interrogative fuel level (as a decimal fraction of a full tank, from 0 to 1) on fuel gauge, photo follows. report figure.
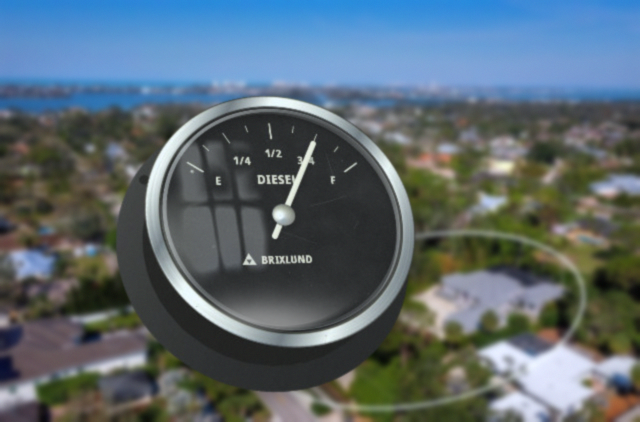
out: 0.75
